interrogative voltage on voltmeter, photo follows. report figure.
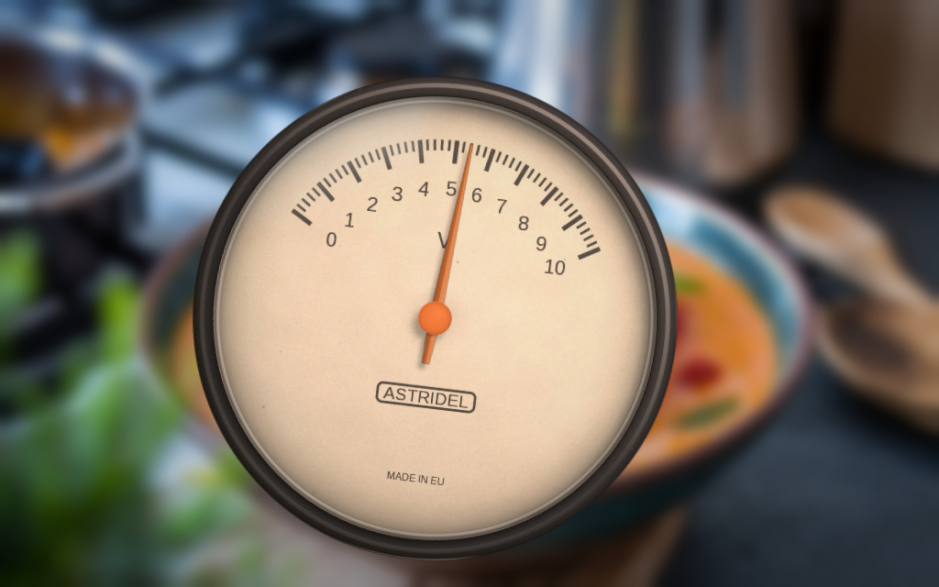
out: 5.4 V
